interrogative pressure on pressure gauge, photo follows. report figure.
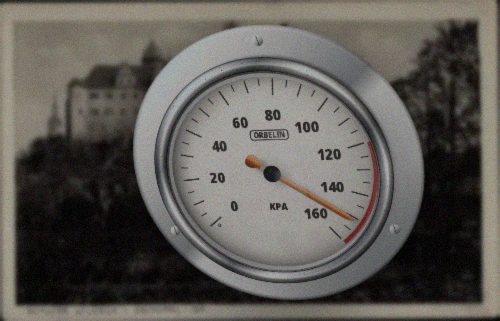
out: 150 kPa
